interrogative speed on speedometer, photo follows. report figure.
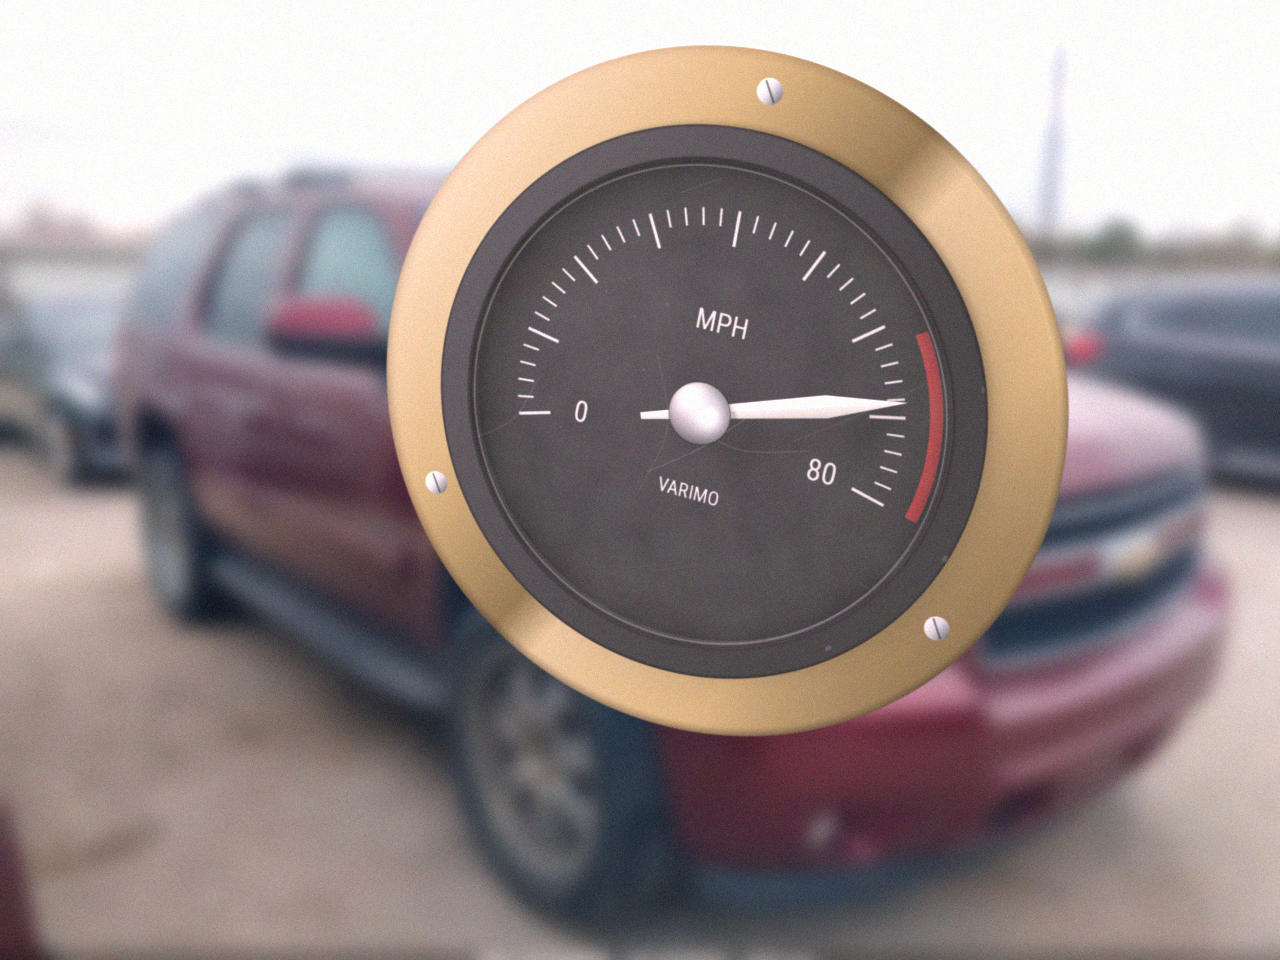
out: 68 mph
